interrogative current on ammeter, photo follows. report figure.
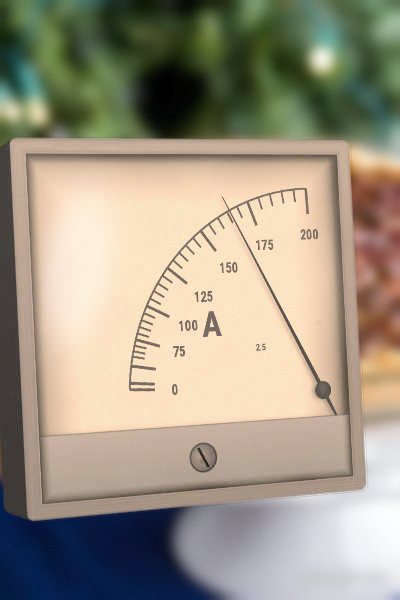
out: 165 A
